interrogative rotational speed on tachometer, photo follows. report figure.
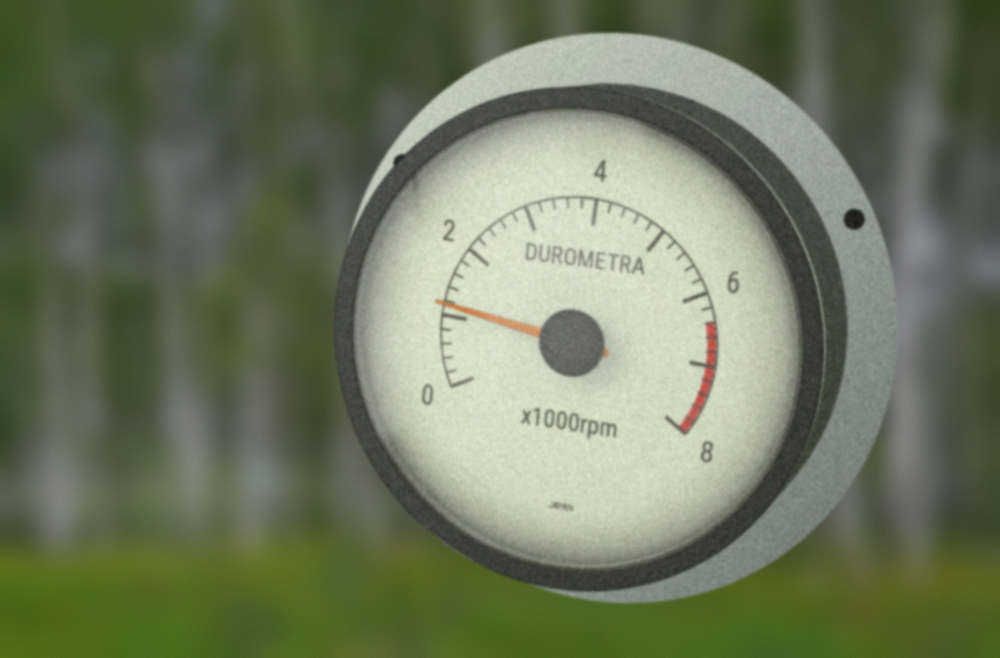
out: 1200 rpm
